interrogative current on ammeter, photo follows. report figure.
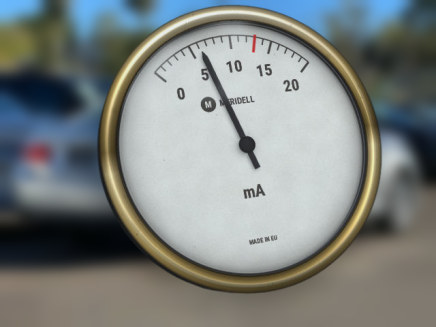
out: 6 mA
